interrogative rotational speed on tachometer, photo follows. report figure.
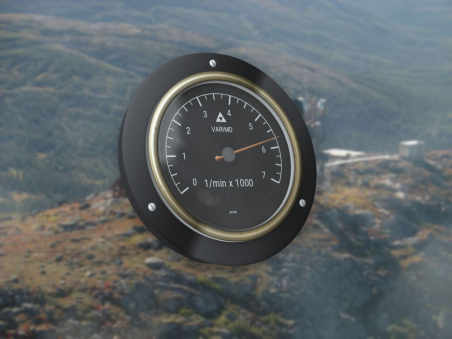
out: 5750 rpm
